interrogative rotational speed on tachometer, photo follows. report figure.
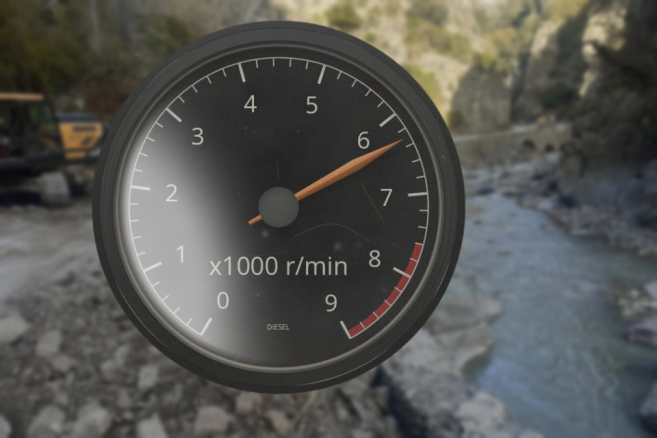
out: 6300 rpm
